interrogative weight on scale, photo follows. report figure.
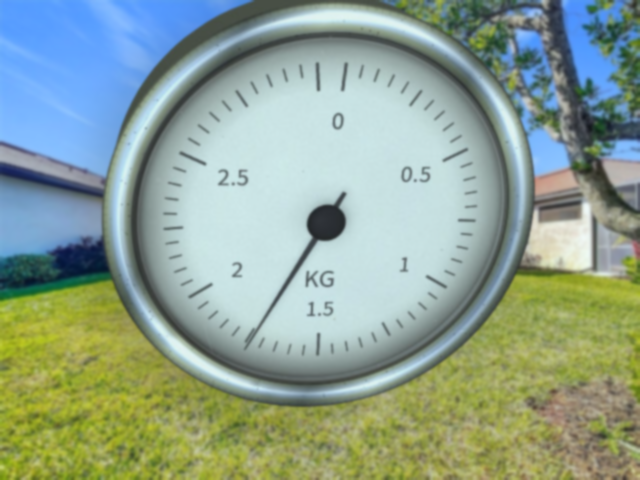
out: 1.75 kg
